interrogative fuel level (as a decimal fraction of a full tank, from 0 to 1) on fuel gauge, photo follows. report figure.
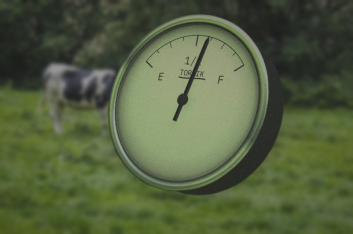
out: 0.625
